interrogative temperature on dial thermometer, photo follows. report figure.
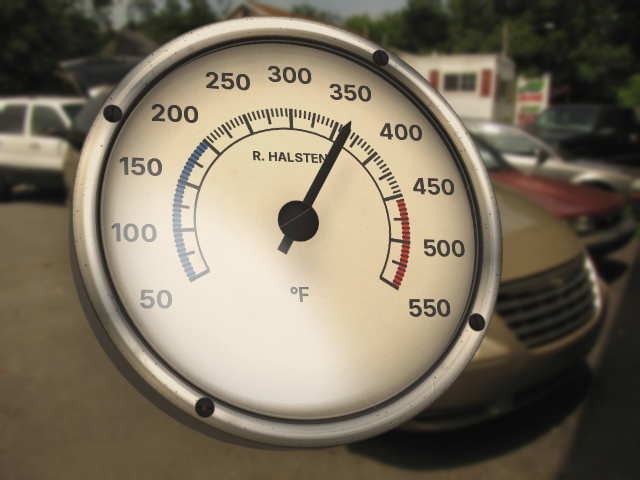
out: 360 °F
